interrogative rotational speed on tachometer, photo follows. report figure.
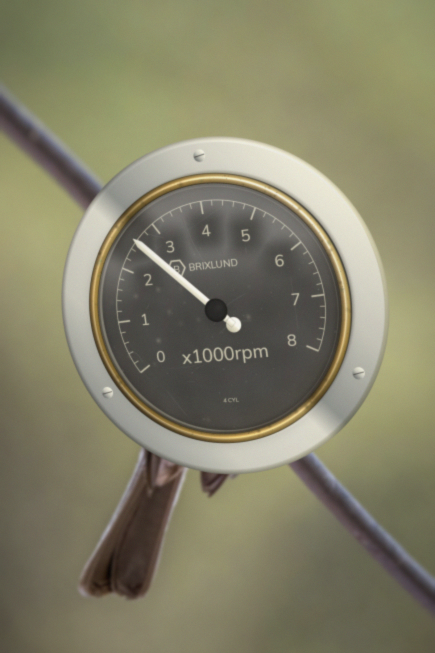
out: 2600 rpm
